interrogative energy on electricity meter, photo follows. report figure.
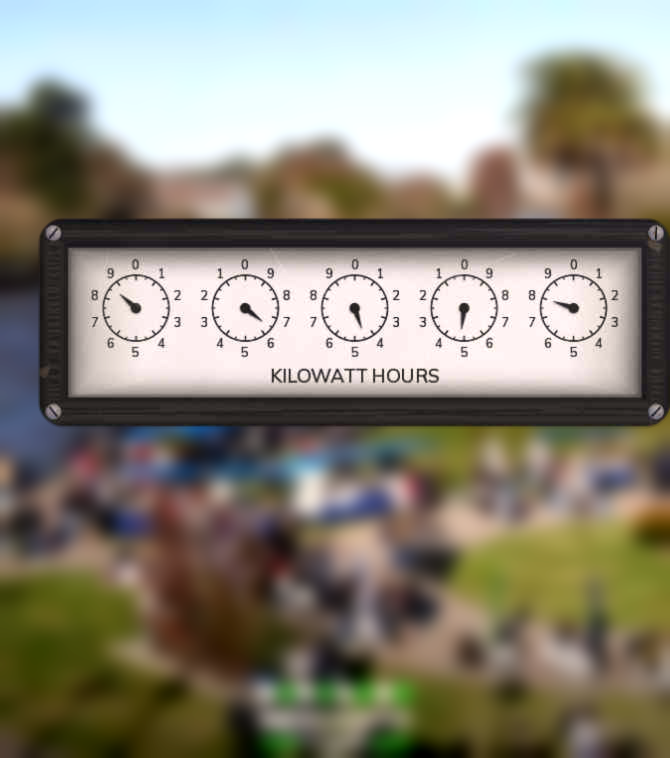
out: 86448 kWh
